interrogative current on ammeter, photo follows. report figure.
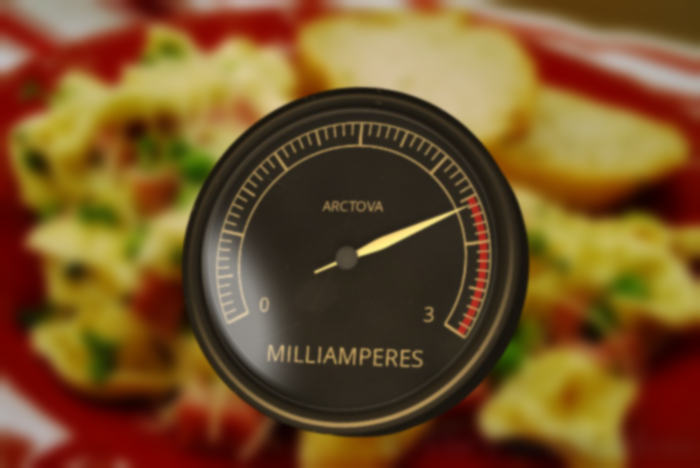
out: 2.3 mA
